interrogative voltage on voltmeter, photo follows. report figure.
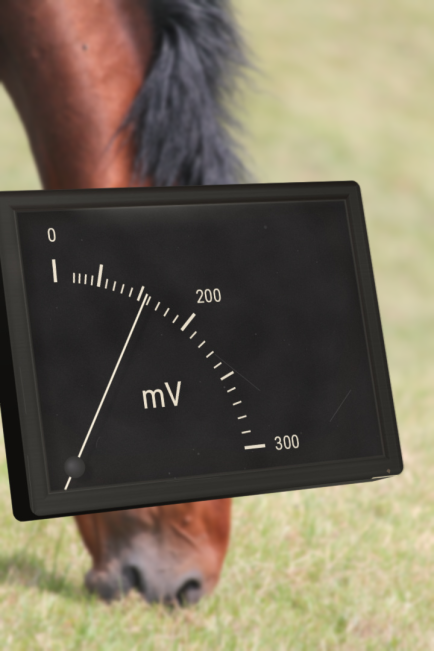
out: 155 mV
